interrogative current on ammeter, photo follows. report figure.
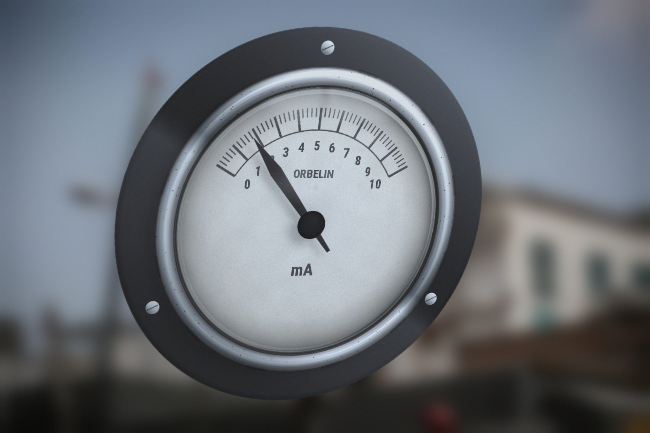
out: 1.8 mA
